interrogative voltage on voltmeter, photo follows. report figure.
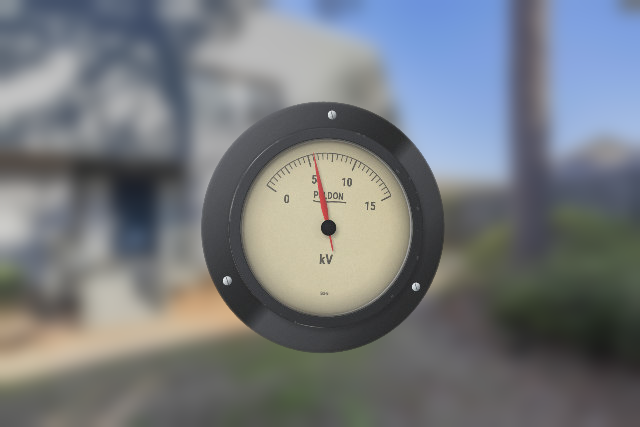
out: 5.5 kV
